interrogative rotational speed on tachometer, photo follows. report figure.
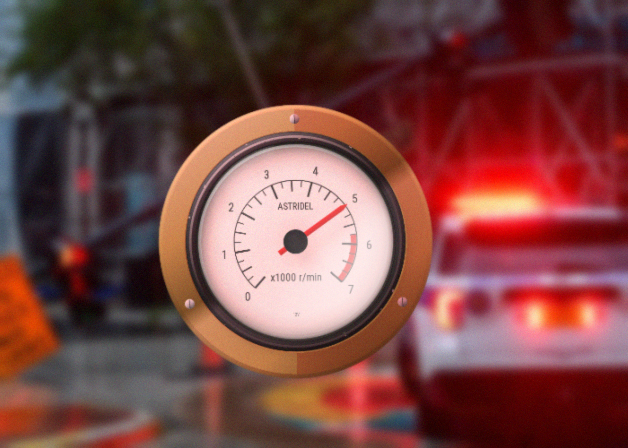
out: 5000 rpm
